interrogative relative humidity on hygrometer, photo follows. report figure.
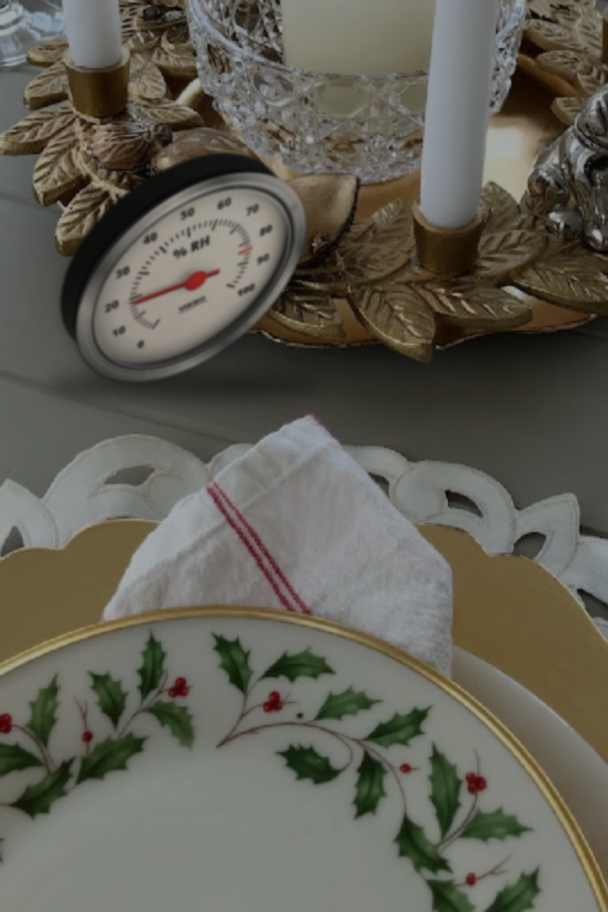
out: 20 %
